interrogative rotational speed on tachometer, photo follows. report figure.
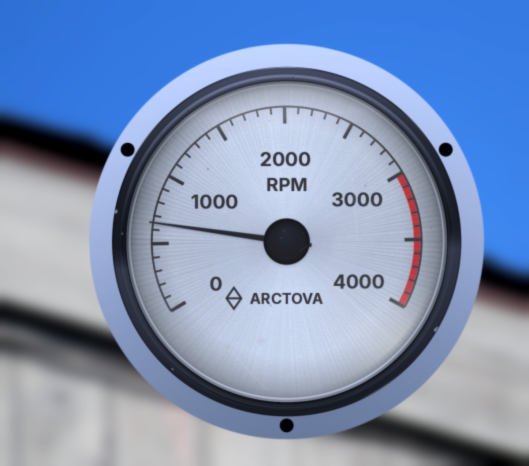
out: 650 rpm
